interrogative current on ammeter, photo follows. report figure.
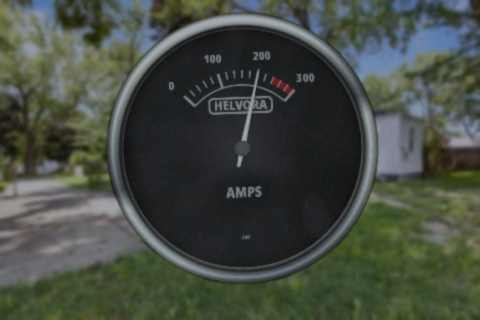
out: 200 A
